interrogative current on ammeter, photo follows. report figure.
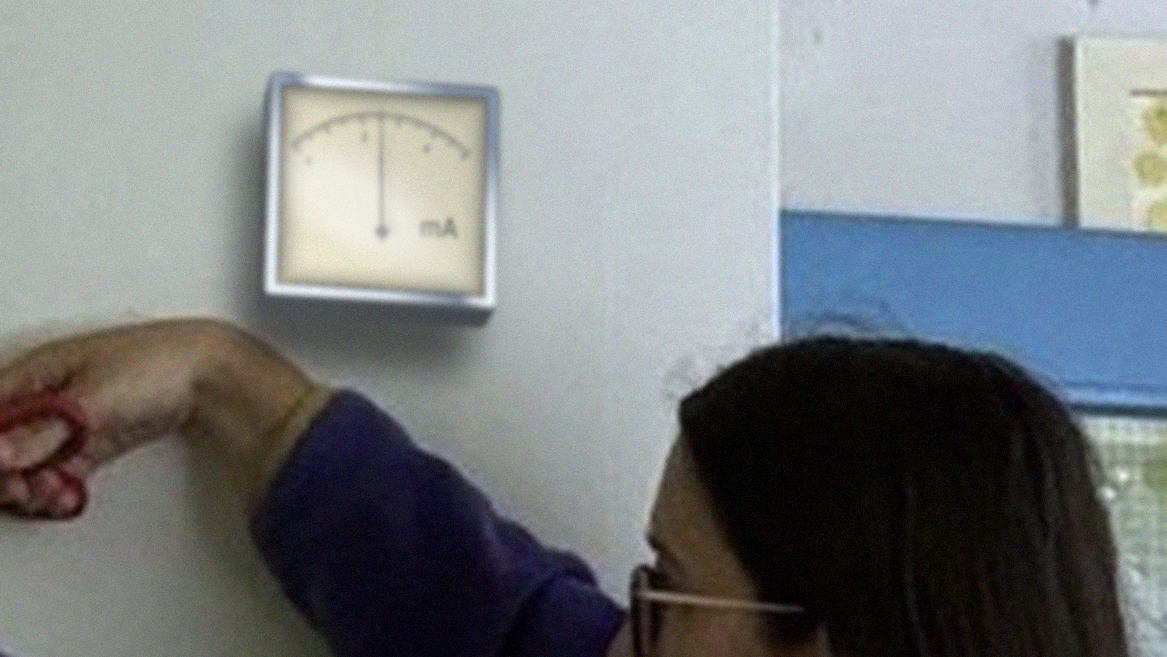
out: 2.5 mA
